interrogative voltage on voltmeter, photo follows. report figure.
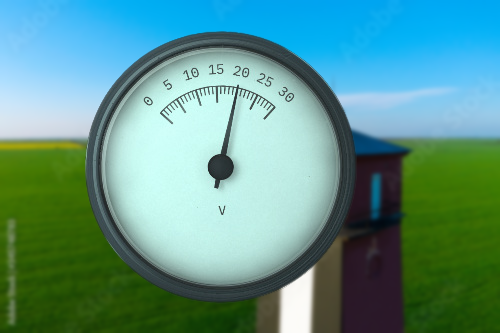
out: 20 V
